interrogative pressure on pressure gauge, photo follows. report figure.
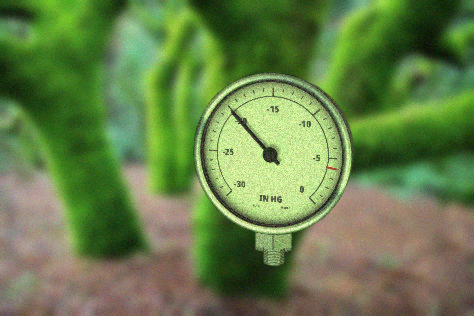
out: -20 inHg
